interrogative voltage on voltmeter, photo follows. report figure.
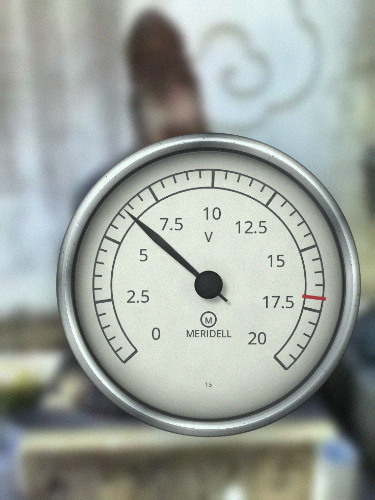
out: 6.25 V
